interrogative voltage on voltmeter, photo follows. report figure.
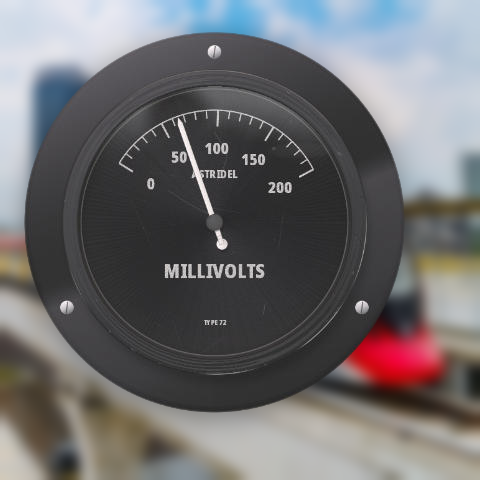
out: 65 mV
